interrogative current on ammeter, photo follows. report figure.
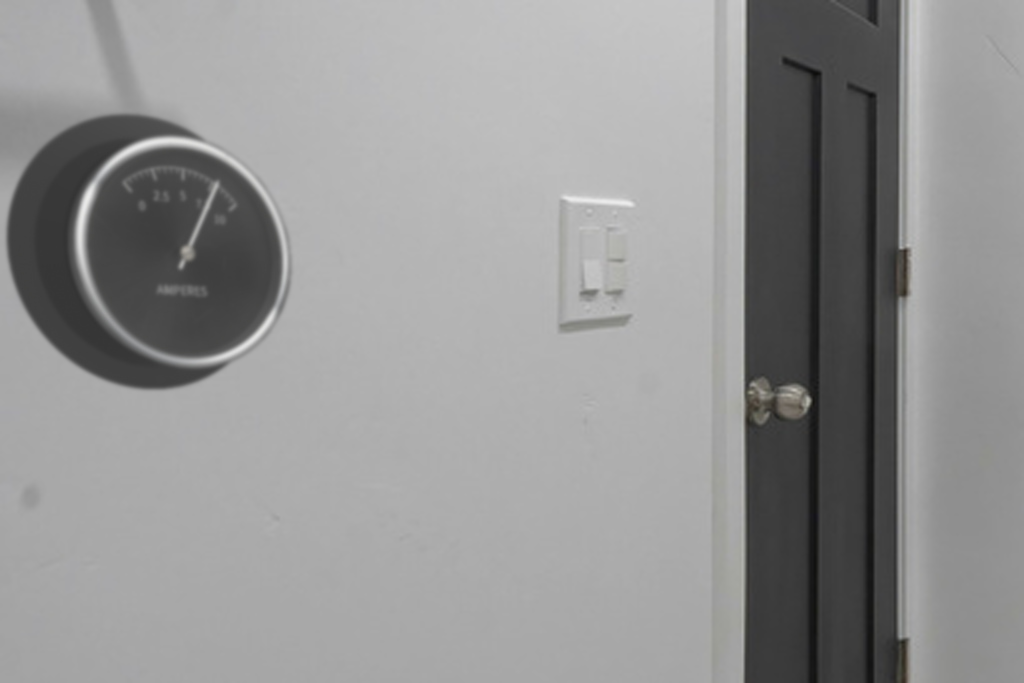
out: 7.5 A
